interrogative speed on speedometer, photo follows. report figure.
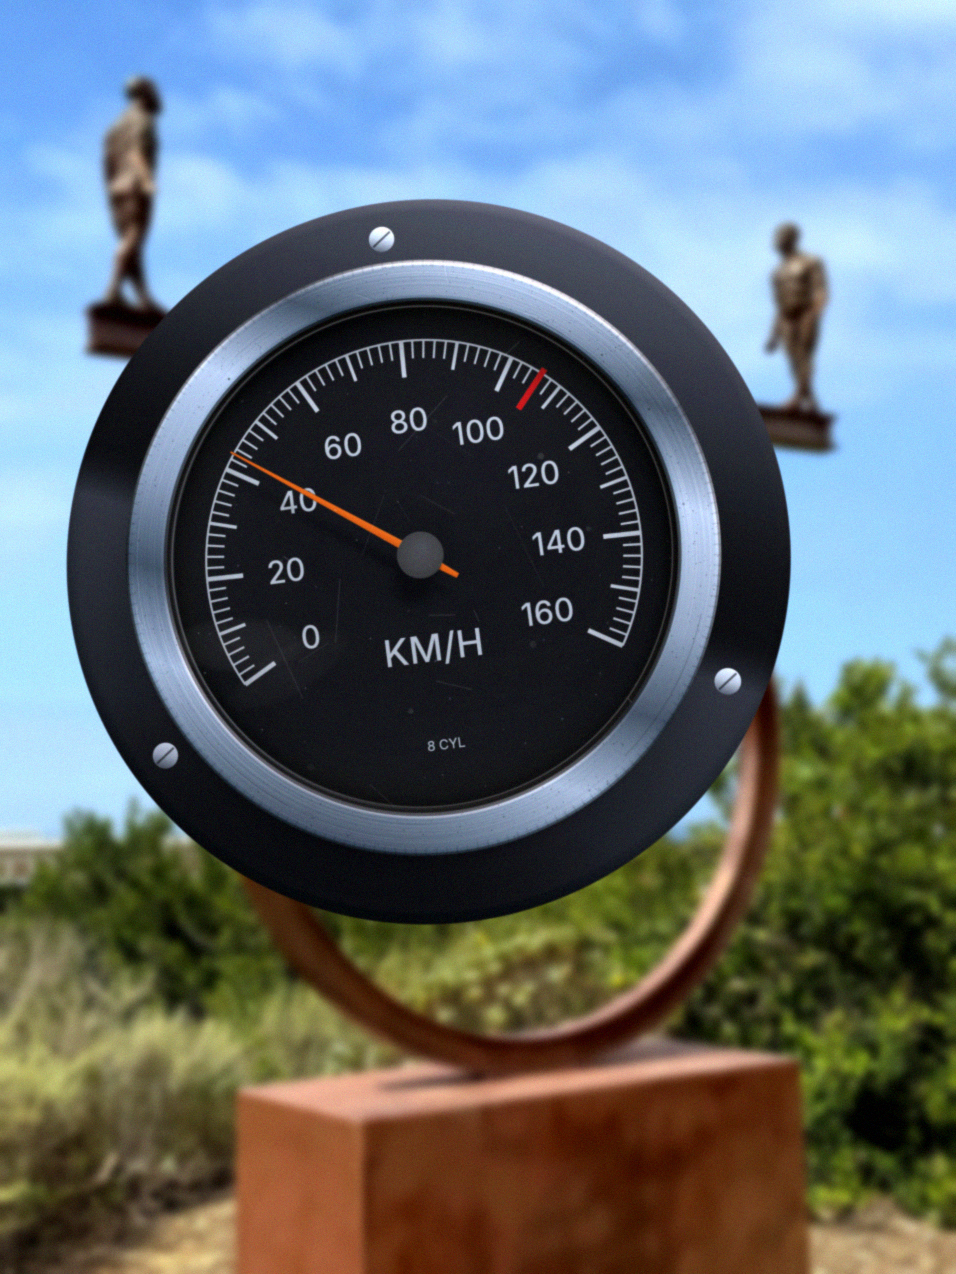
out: 43 km/h
